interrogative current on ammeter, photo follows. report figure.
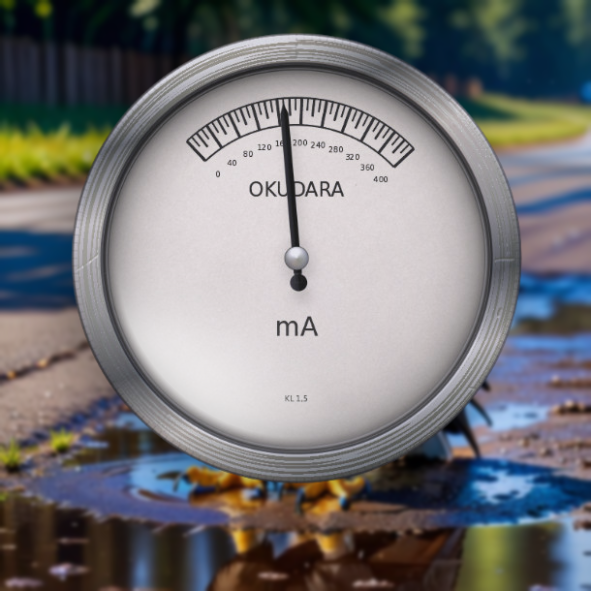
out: 170 mA
